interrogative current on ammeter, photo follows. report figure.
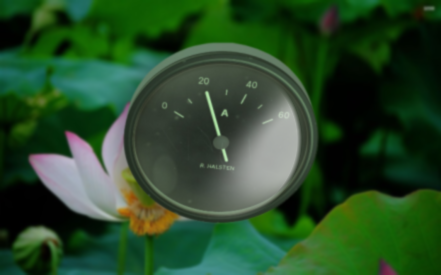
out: 20 A
